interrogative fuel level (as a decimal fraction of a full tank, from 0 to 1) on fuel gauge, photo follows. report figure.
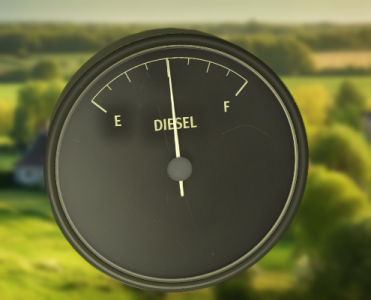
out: 0.5
